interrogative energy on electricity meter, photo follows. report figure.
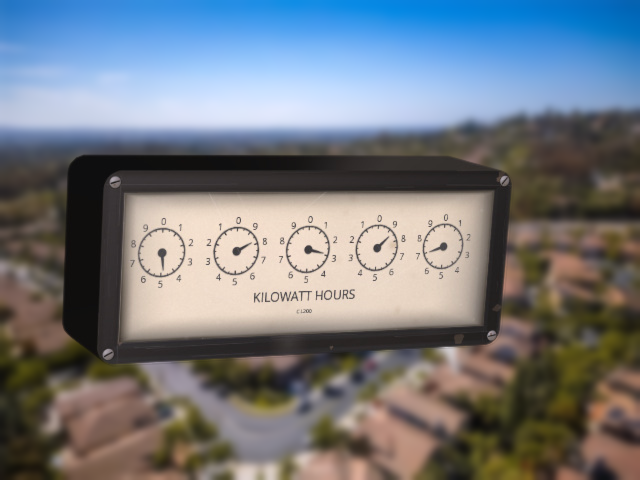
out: 48287 kWh
